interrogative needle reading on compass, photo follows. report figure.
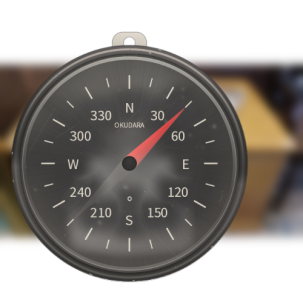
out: 45 °
